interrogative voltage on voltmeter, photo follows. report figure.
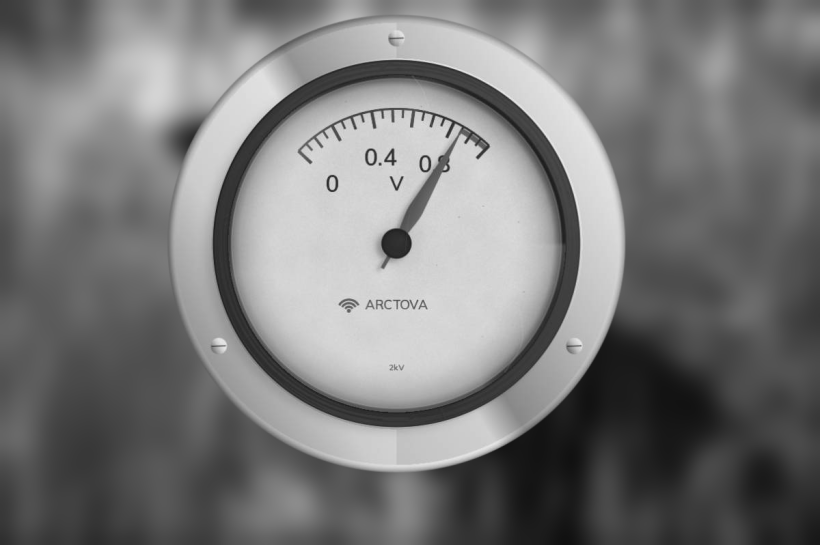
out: 0.85 V
